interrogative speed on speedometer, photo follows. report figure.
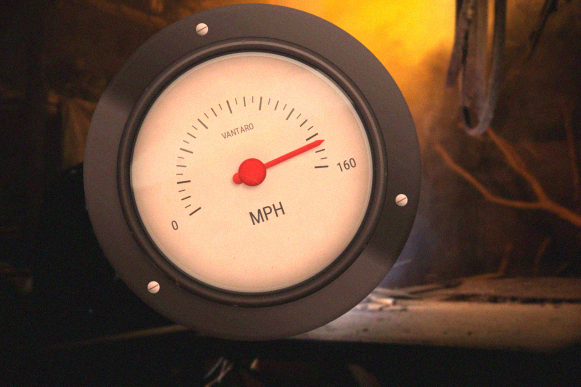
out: 145 mph
